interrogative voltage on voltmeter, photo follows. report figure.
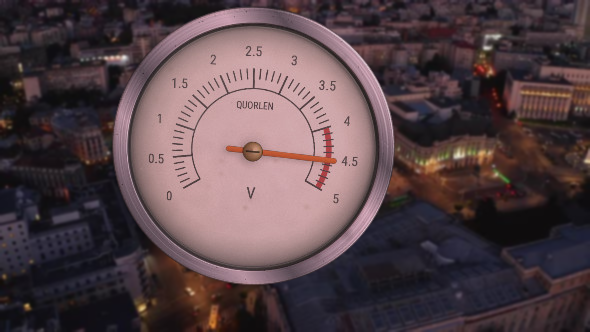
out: 4.5 V
